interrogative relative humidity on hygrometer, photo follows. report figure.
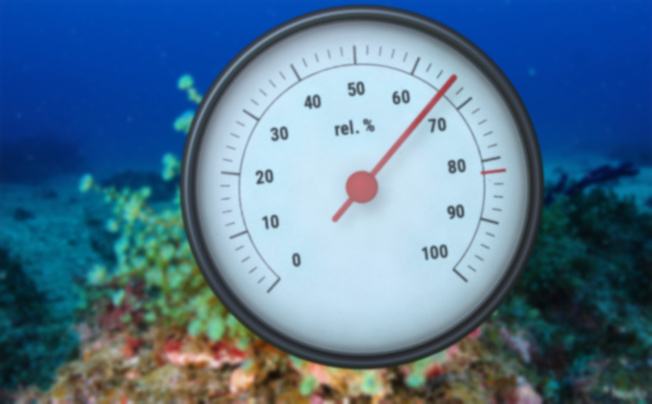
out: 66 %
